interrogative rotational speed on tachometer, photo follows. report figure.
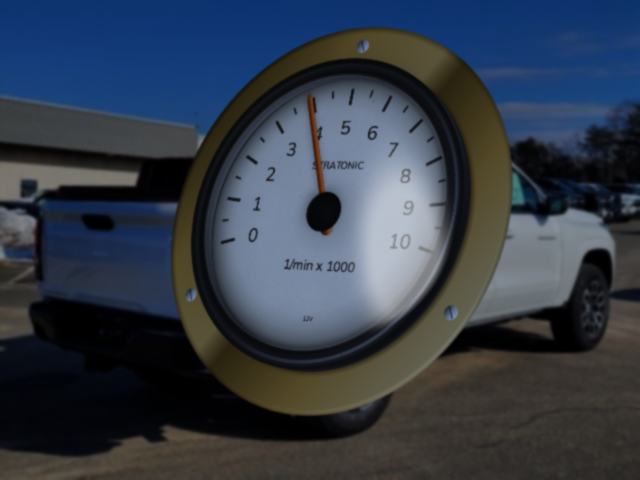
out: 4000 rpm
